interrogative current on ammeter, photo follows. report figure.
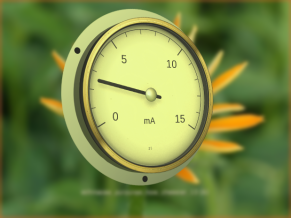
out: 2.5 mA
